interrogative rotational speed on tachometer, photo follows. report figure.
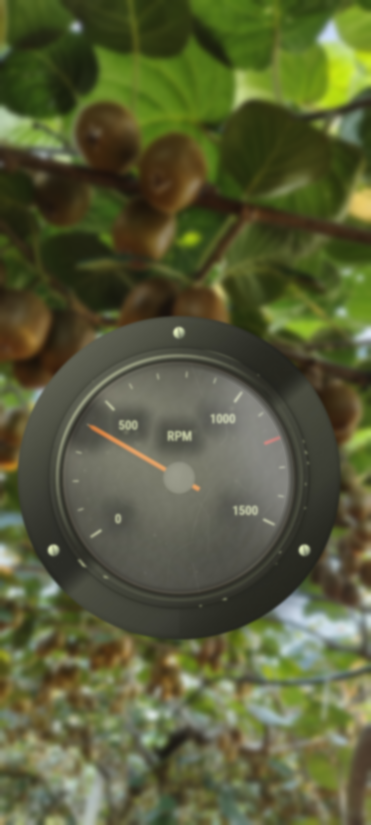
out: 400 rpm
